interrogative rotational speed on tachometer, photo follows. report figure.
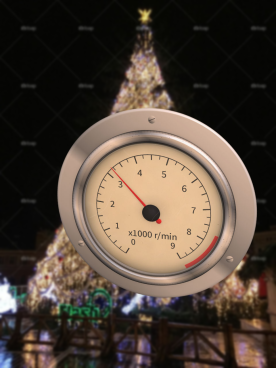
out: 3250 rpm
